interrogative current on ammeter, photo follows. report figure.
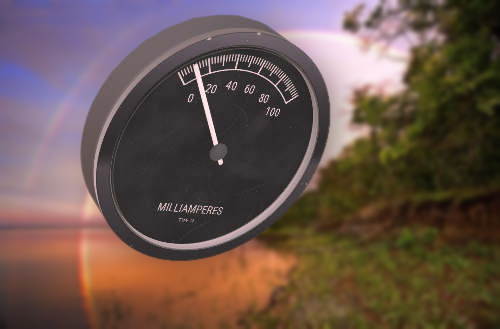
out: 10 mA
